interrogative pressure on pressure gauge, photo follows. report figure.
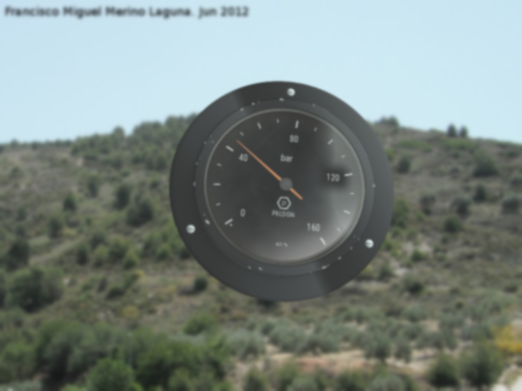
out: 45 bar
